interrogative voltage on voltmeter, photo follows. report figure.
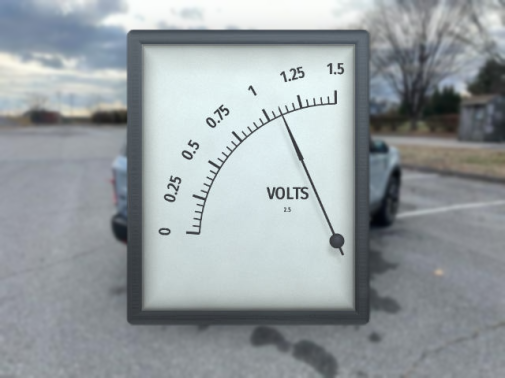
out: 1.1 V
